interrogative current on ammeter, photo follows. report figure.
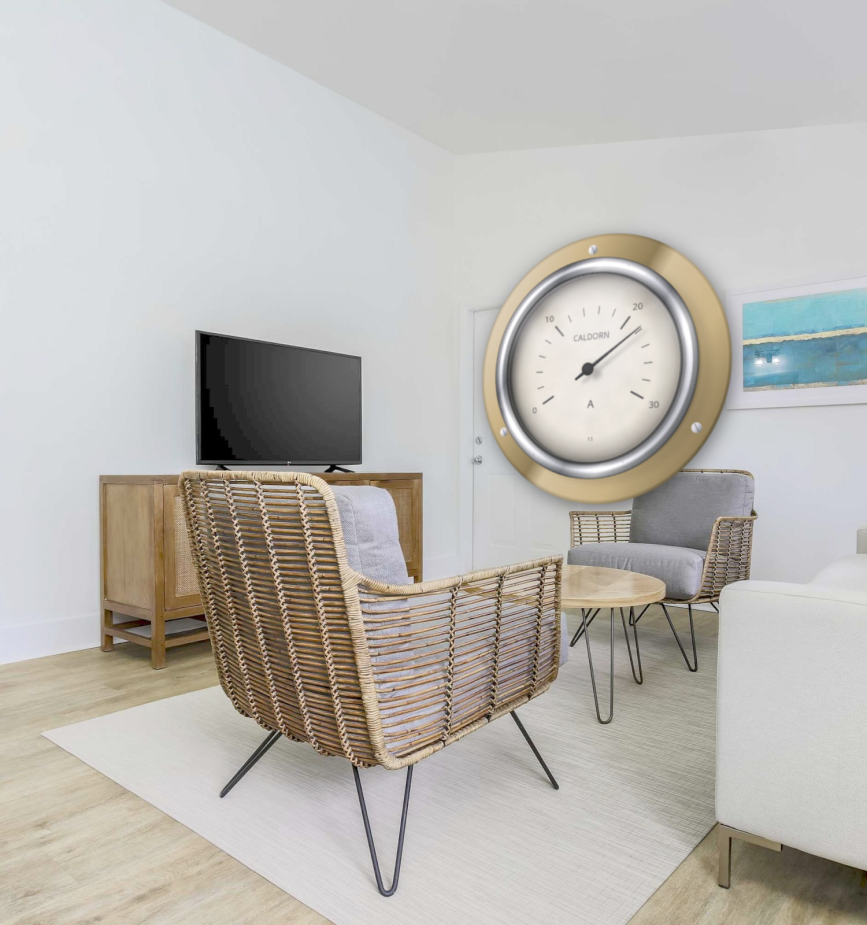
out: 22 A
